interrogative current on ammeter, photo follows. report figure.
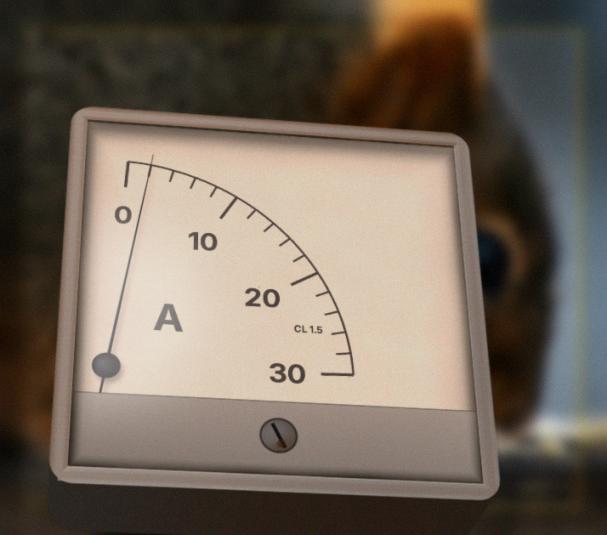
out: 2 A
